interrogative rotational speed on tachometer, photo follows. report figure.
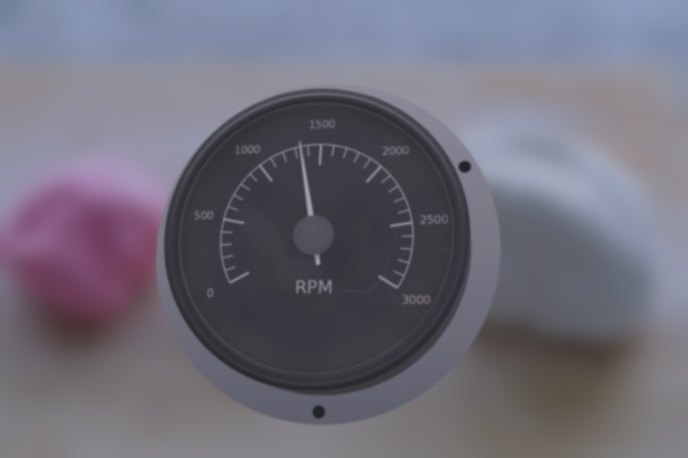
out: 1350 rpm
